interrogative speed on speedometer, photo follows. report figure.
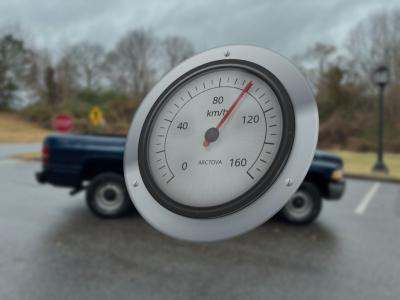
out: 100 km/h
